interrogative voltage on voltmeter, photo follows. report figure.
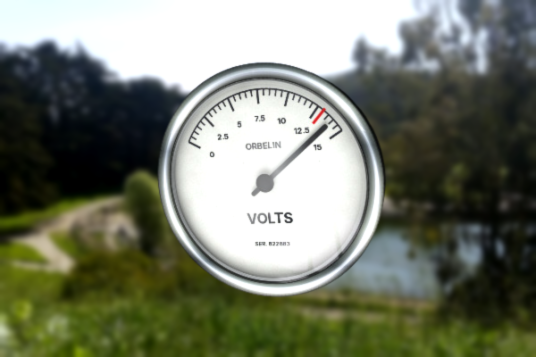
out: 14 V
